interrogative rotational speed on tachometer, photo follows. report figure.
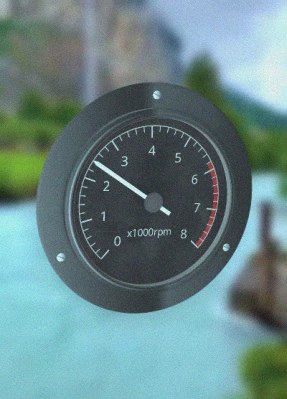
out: 2400 rpm
